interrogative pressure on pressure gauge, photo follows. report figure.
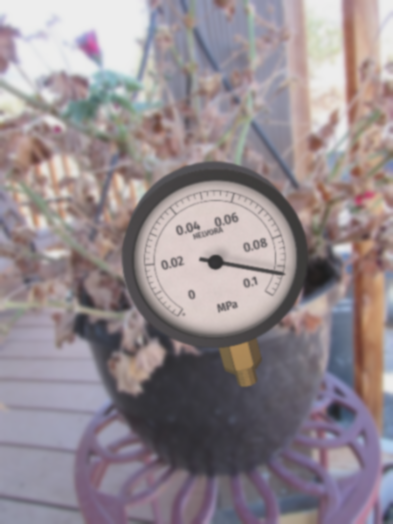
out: 0.092 MPa
